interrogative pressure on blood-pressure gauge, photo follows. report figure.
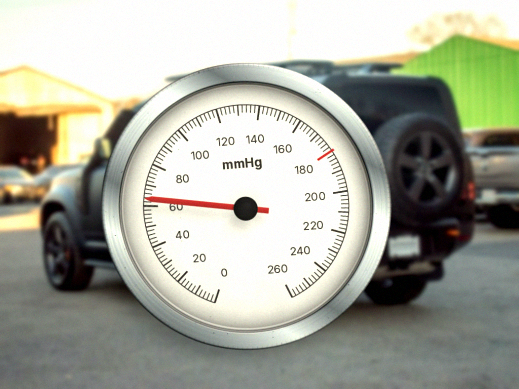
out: 64 mmHg
